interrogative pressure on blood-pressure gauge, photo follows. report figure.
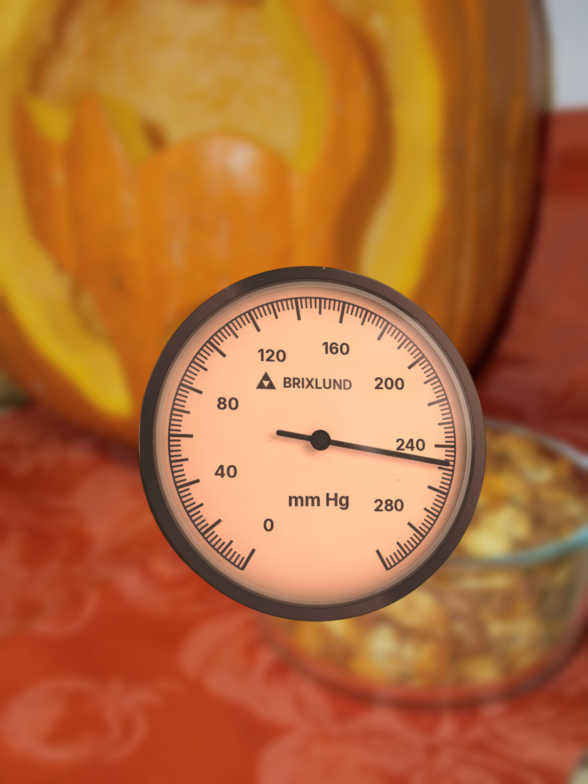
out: 248 mmHg
